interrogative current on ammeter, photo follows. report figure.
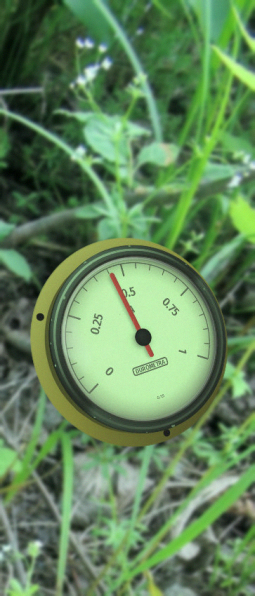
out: 0.45 A
